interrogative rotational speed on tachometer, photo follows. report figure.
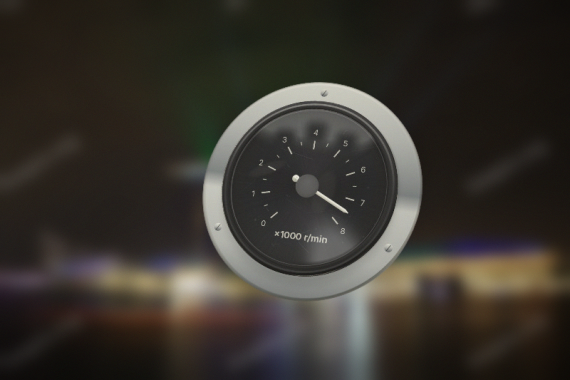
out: 7500 rpm
